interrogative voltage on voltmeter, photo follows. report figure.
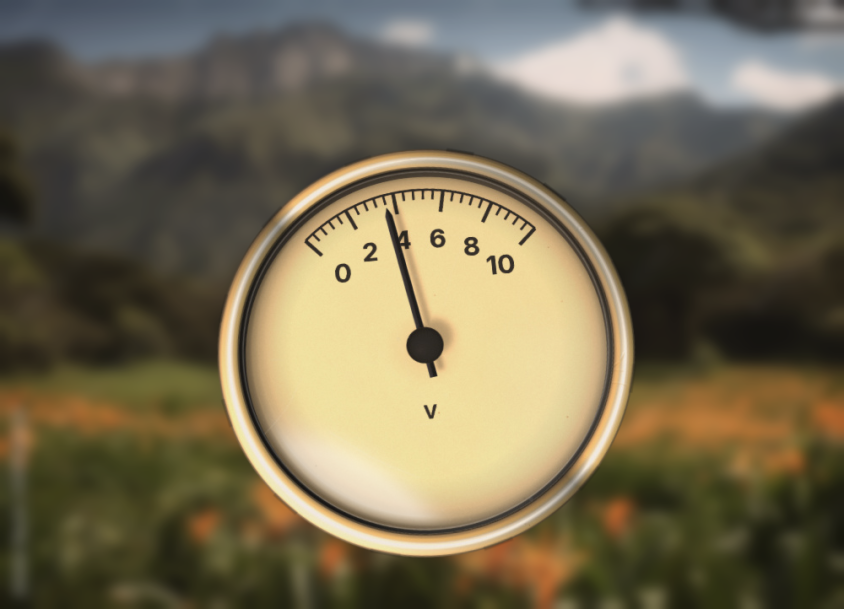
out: 3.6 V
